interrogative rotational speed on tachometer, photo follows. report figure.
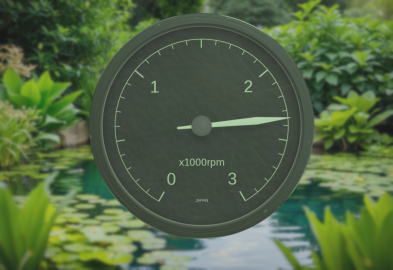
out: 2350 rpm
